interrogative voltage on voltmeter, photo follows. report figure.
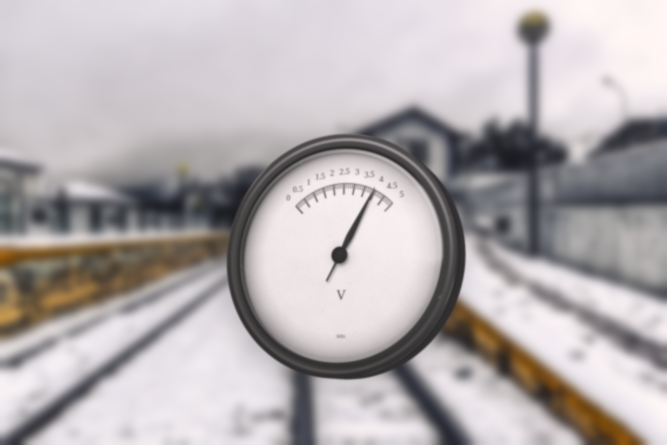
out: 4 V
